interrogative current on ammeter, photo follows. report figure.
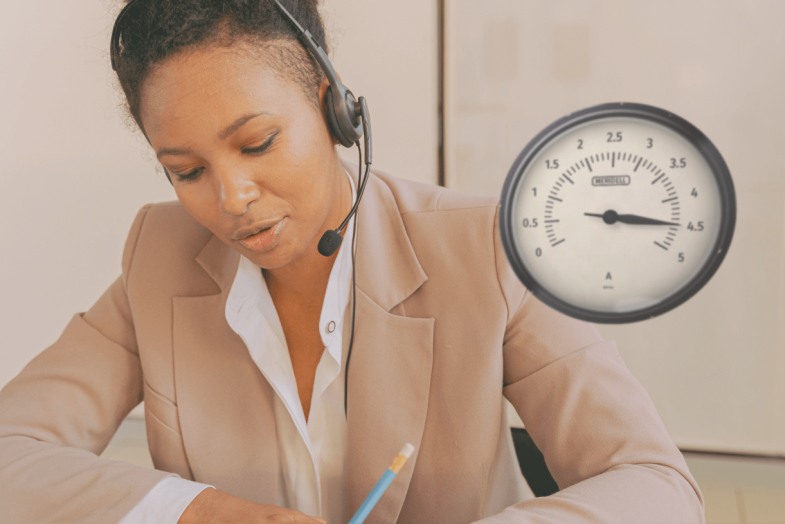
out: 4.5 A
